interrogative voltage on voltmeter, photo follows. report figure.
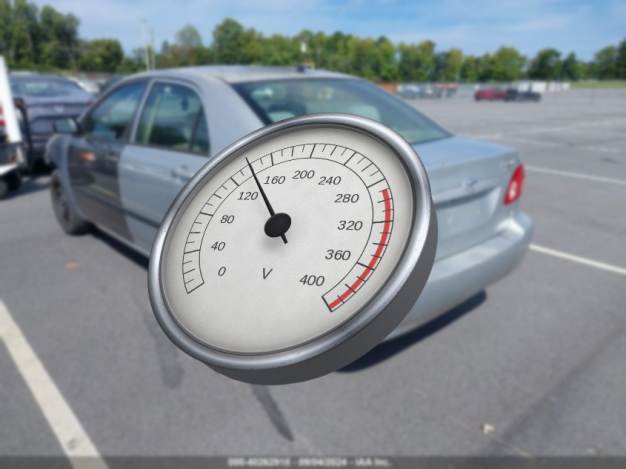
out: 140 V
